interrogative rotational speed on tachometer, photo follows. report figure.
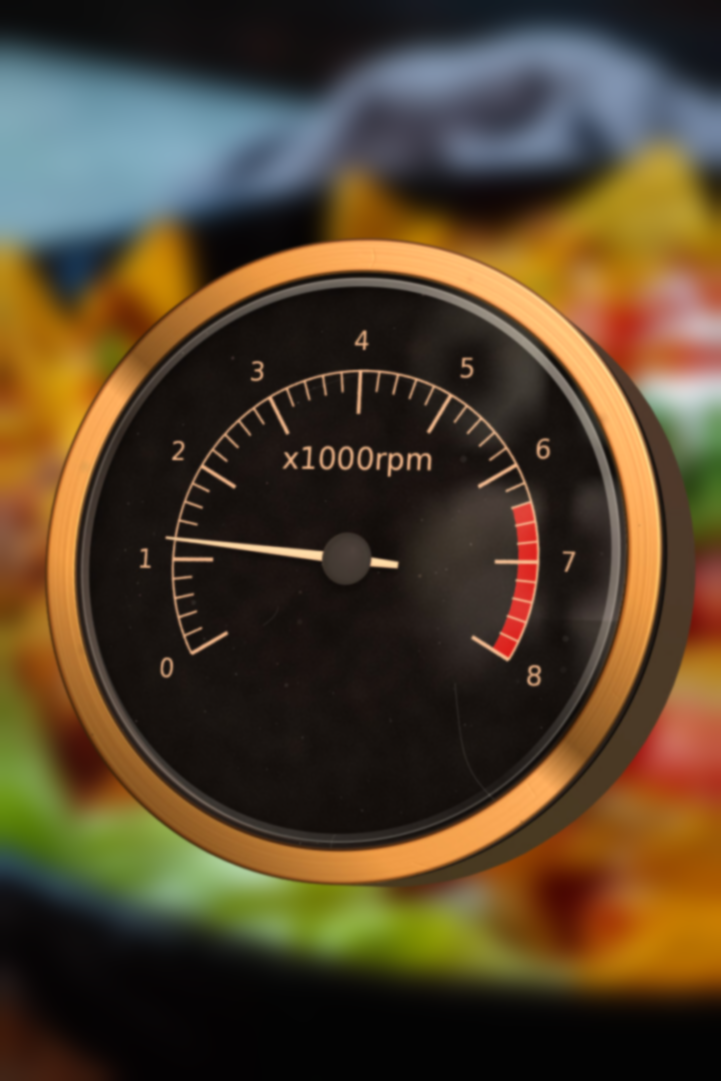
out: 1200 rpm
